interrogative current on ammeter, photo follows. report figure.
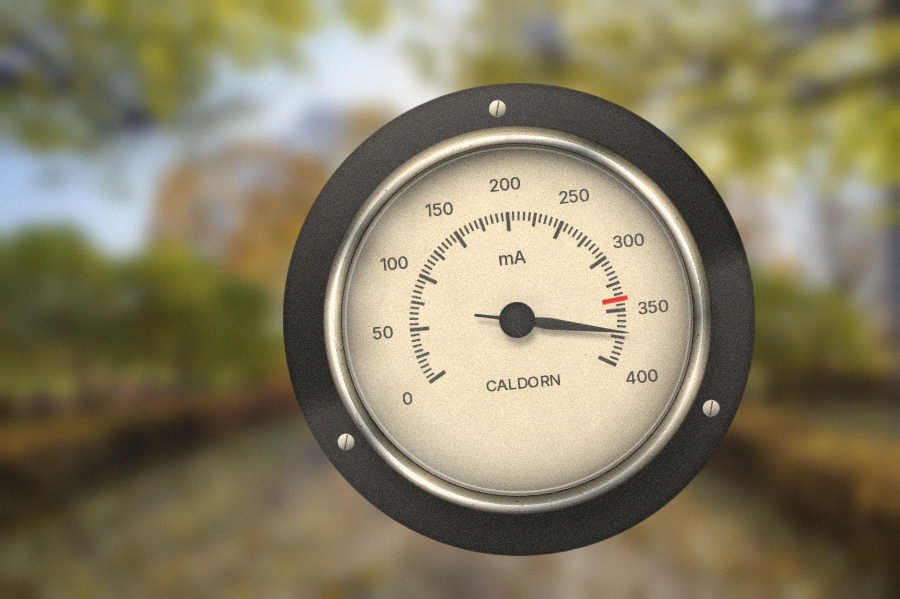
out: 370 mA
